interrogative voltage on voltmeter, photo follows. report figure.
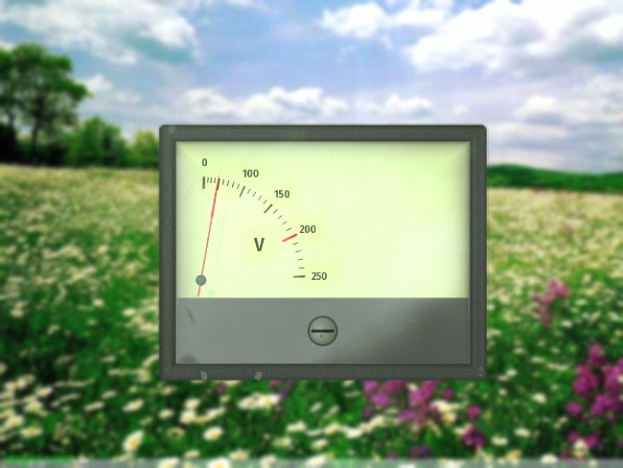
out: 50 V
